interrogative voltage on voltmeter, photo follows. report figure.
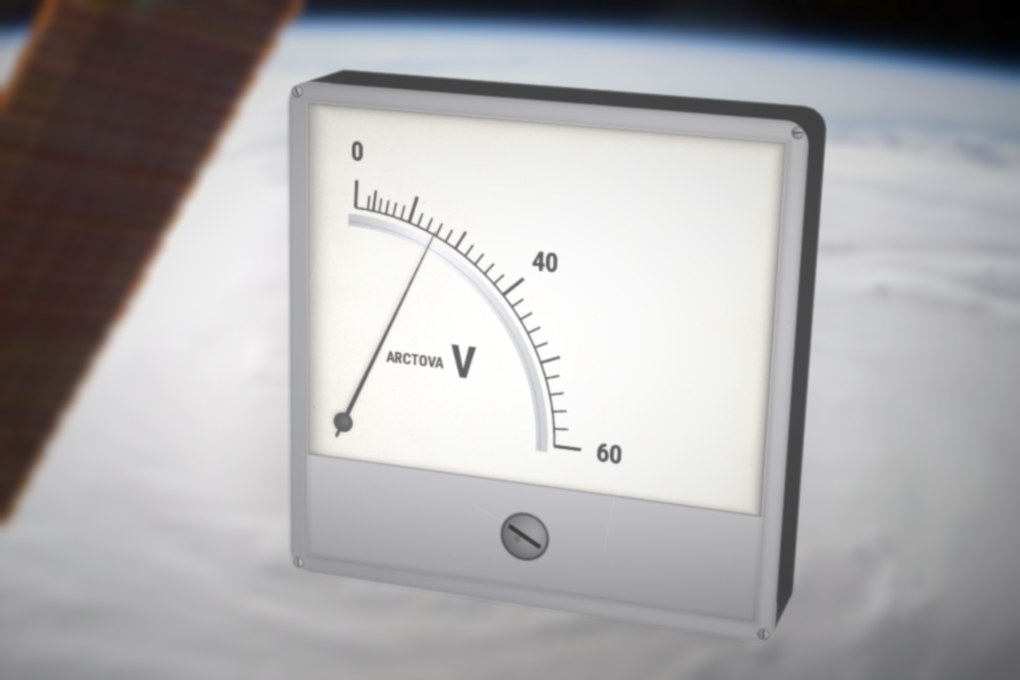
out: 26 V
